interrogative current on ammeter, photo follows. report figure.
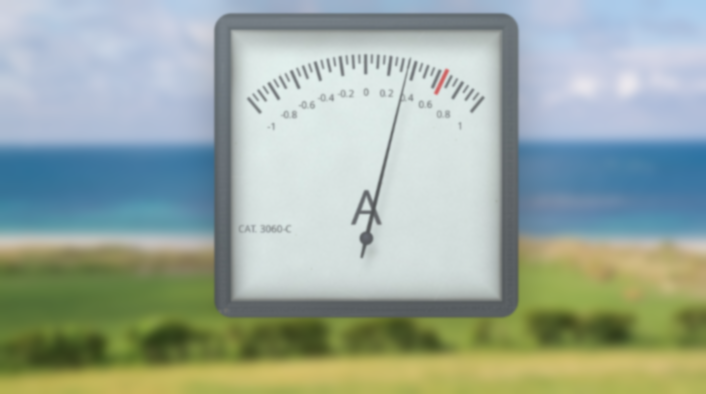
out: 0.35 A
